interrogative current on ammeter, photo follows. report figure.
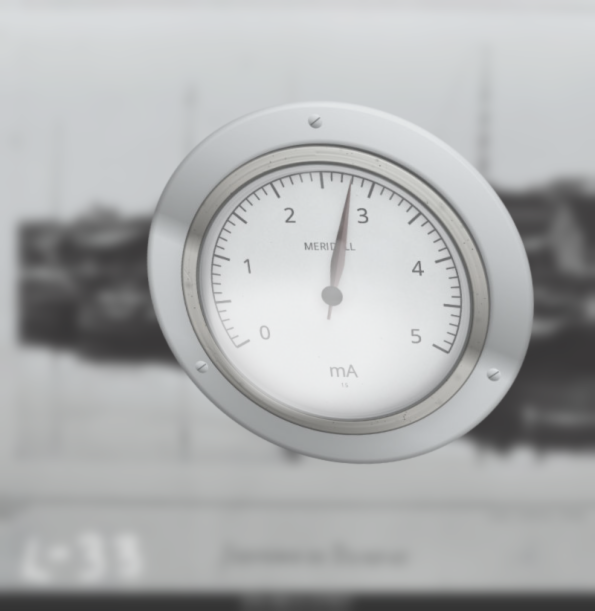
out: 2.8 mA
